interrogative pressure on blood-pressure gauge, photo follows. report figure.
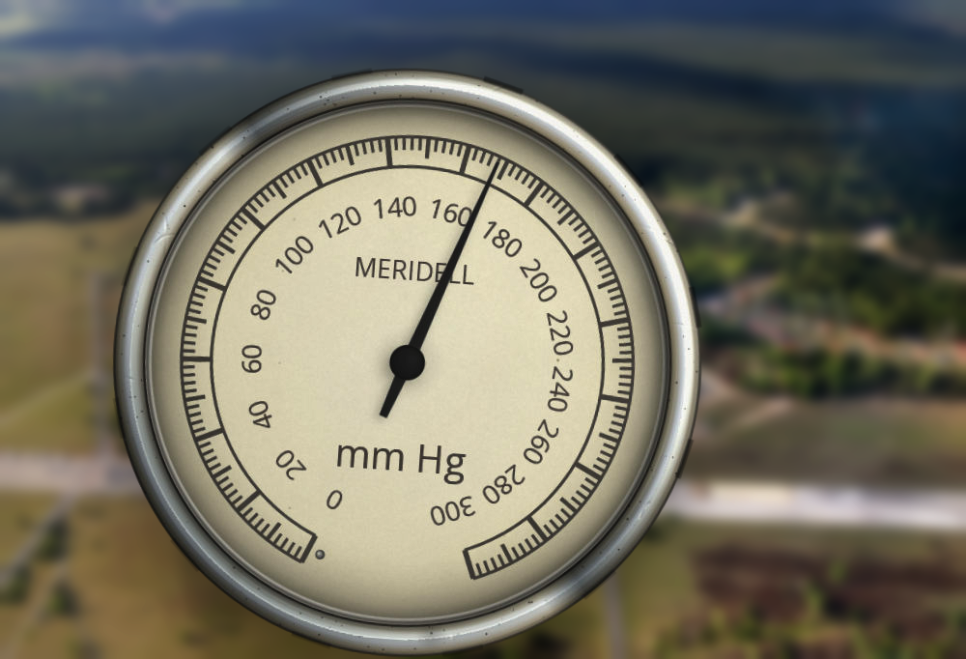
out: 168 mmHg
